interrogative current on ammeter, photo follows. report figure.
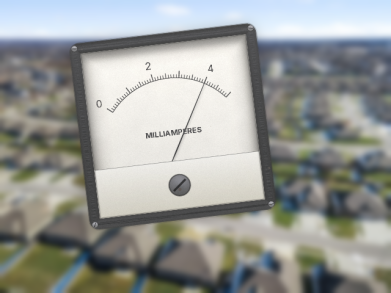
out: 4 mA
